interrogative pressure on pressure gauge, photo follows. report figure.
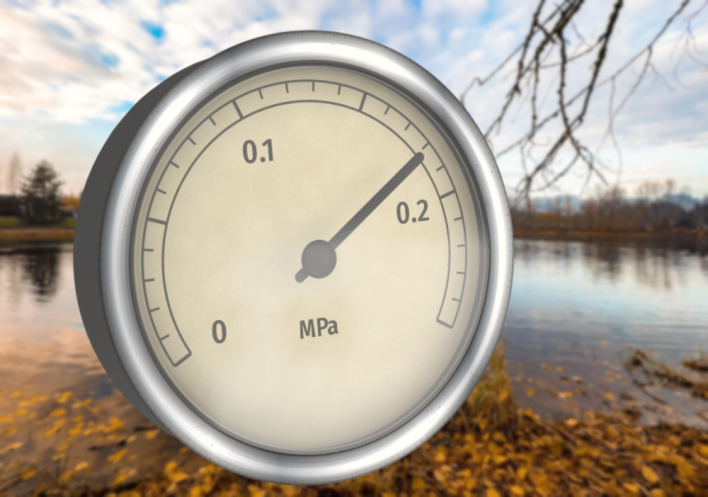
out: 0.18 MPa
